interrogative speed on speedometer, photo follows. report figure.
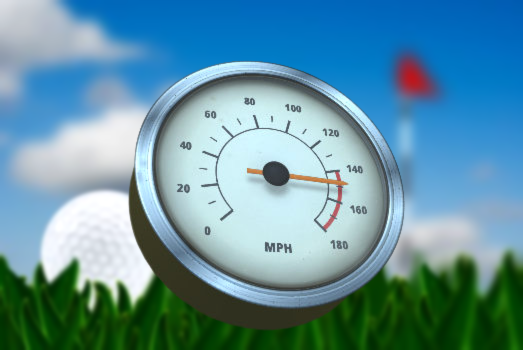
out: 150 mph
